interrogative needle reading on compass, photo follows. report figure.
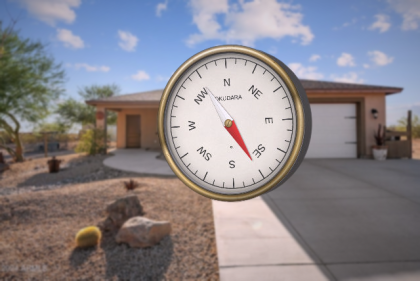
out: 150 °
